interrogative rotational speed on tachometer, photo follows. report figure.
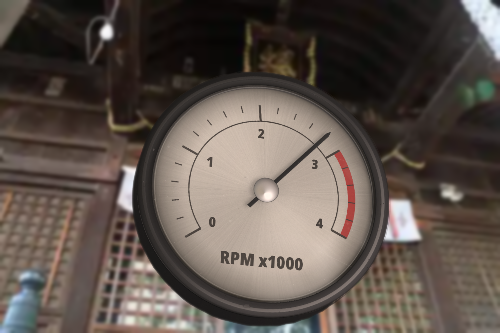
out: 2800 rpm
